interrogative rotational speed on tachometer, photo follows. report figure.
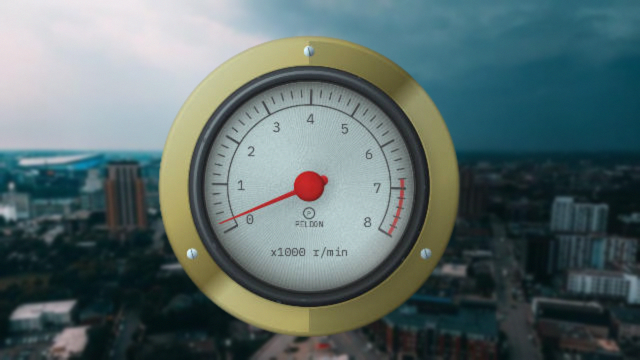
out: 200 rpm
